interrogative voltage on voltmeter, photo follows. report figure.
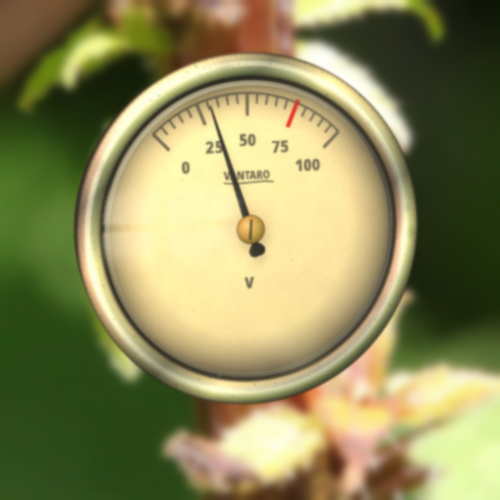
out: 30 V
